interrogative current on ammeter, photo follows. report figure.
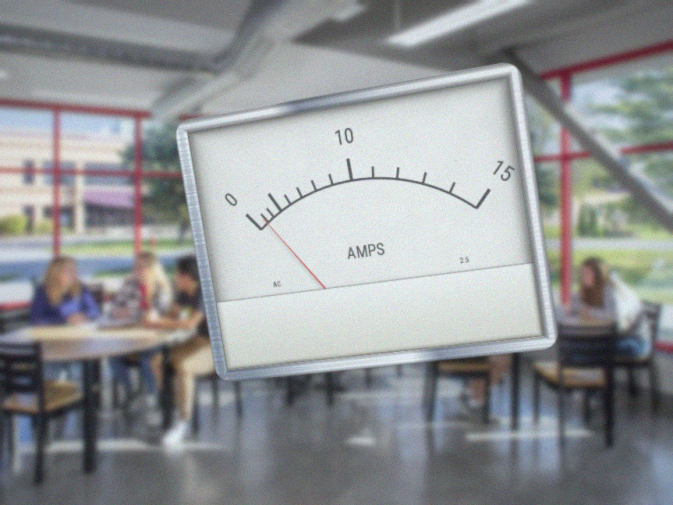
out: 3 A
